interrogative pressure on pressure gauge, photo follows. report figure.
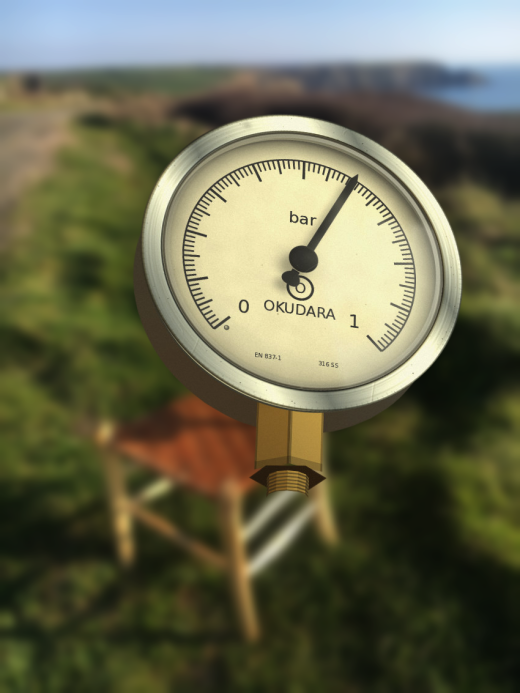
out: 0.6 bar
